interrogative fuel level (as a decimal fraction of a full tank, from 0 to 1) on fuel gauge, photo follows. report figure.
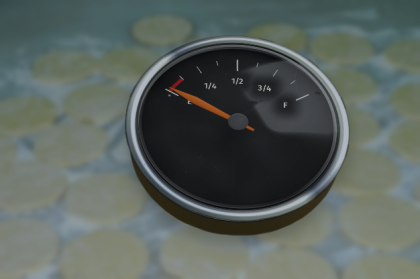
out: 0
